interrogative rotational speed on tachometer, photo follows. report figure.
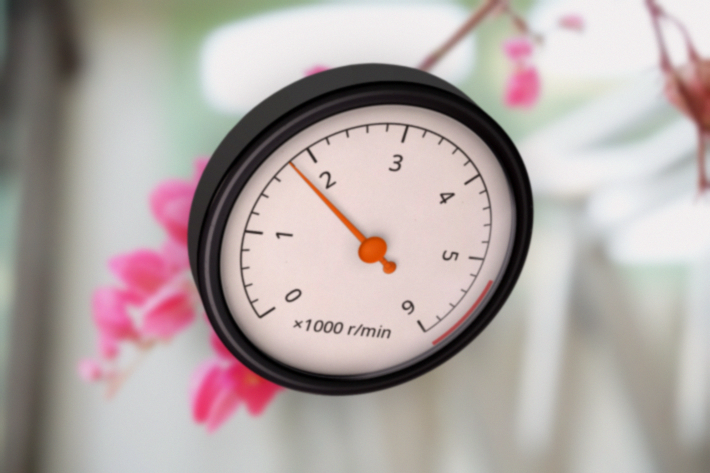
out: 1800 rpm
